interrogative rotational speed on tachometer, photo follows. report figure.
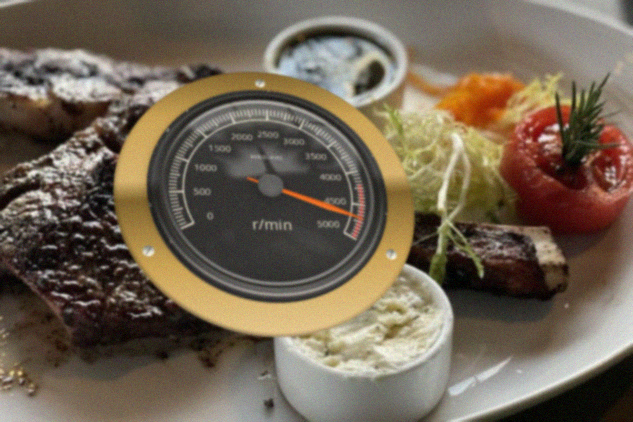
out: 4750 rpm
